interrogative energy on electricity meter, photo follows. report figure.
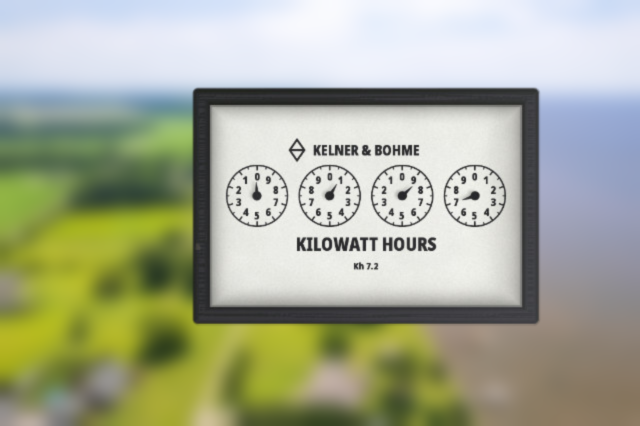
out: 87 kWh
